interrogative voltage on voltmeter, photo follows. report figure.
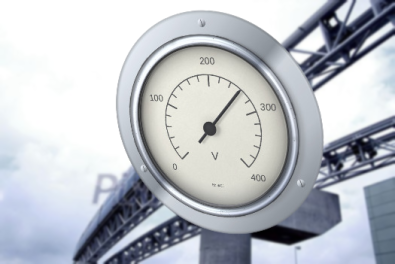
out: 260 V
